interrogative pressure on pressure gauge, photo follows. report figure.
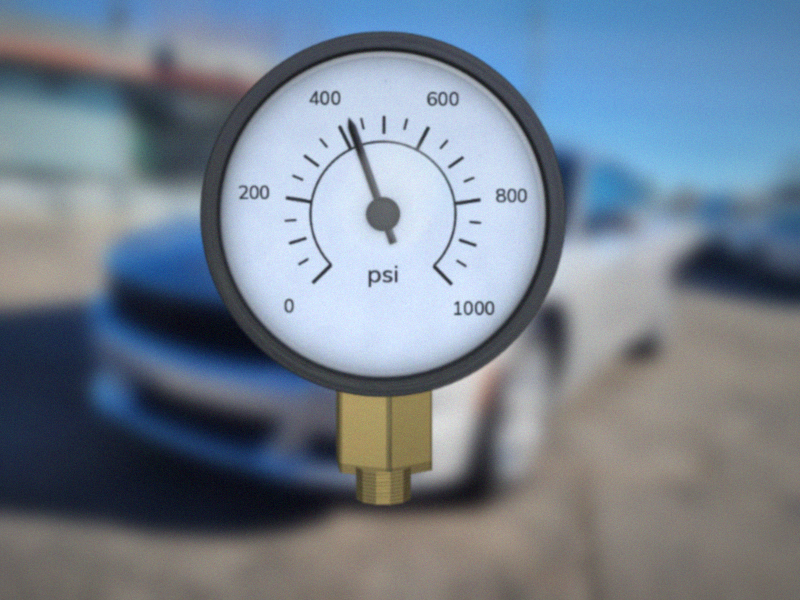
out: 425 psi
